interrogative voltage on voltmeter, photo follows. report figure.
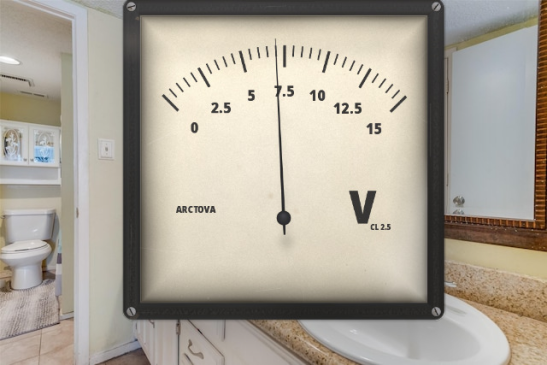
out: 7 V
